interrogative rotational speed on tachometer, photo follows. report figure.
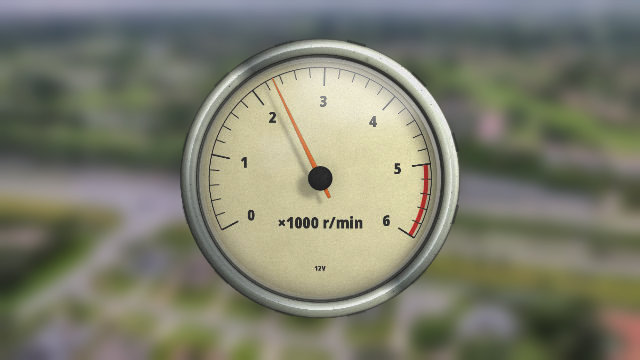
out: 2300 rpm
